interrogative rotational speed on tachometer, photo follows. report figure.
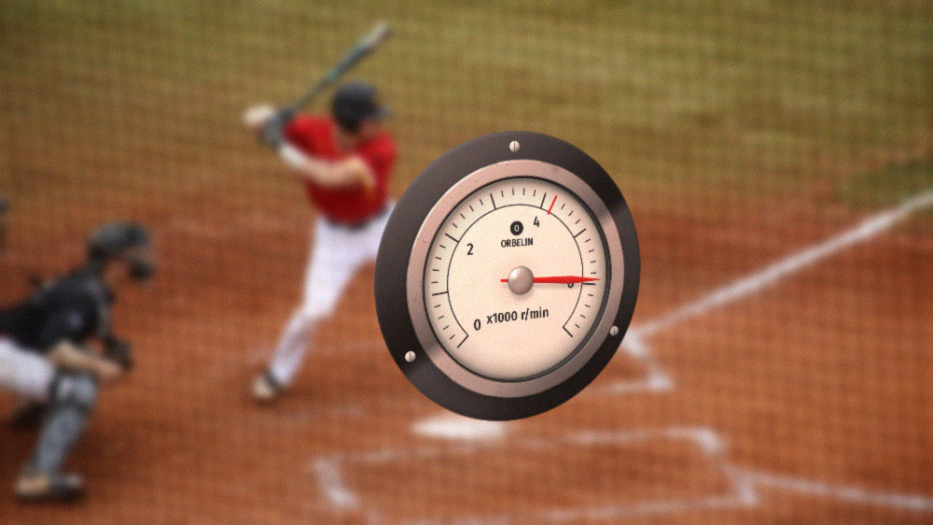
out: 5900 rpm
